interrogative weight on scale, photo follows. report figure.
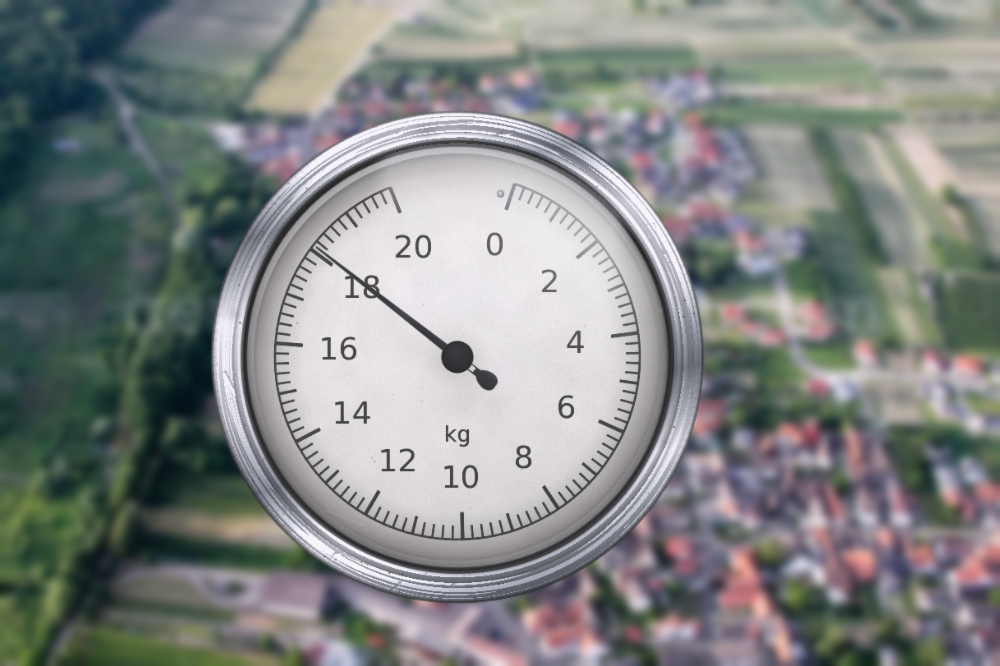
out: 18.1 kg
